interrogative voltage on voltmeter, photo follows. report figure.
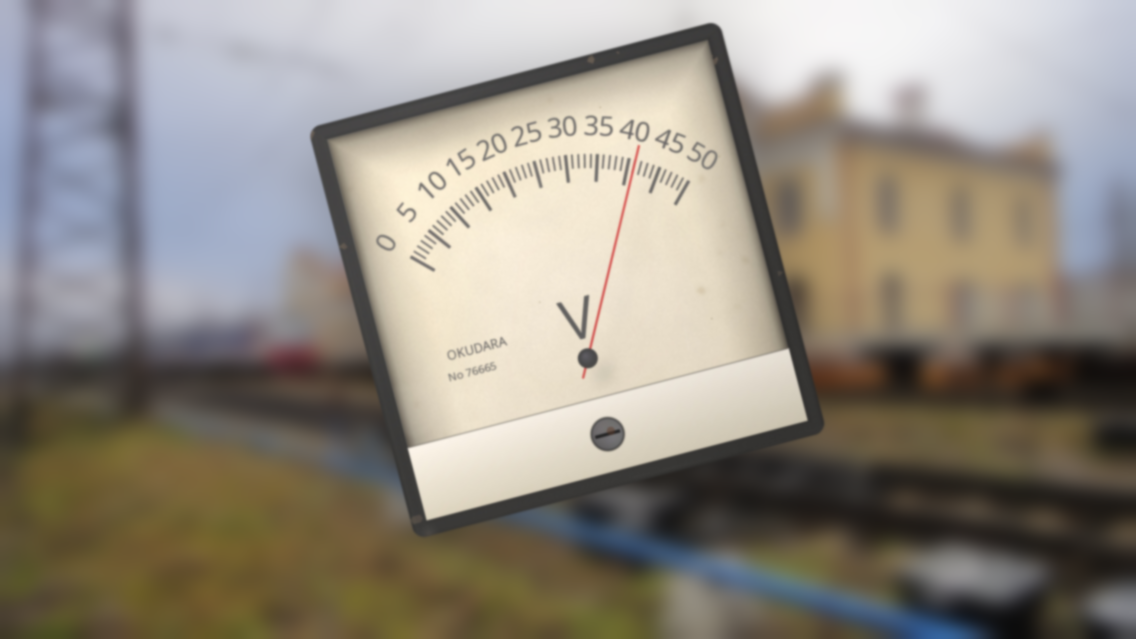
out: 41 V
